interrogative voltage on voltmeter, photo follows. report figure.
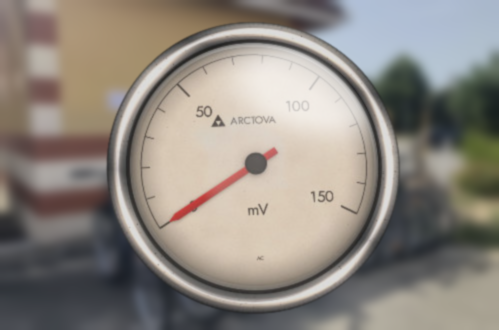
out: 0 mV
